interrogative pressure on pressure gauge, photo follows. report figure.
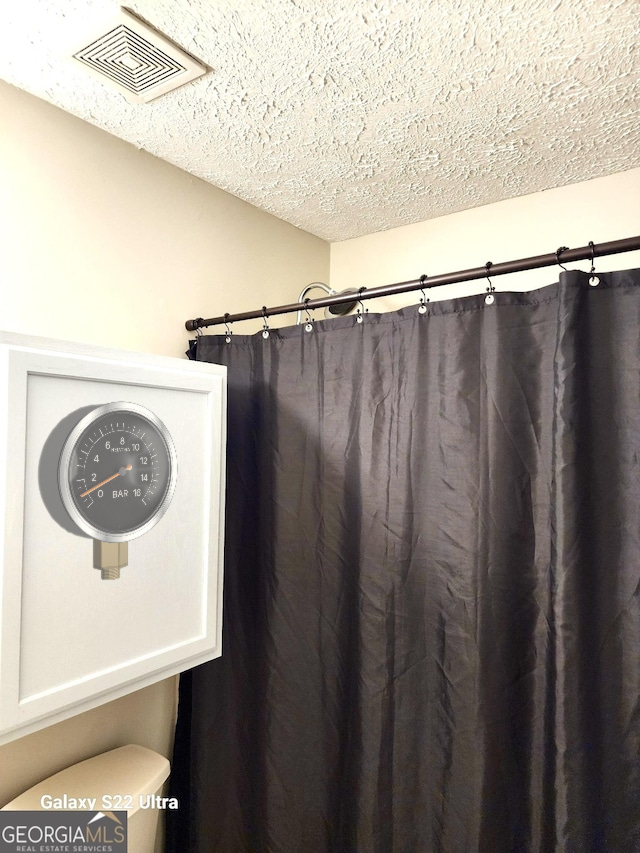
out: 1 bar
